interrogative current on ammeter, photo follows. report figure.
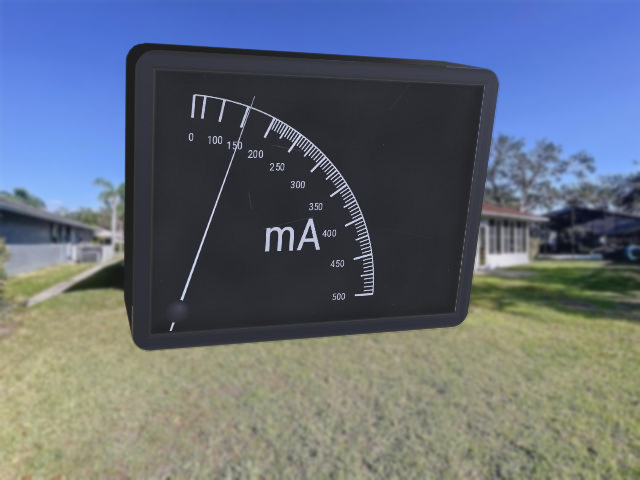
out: 150 mA
